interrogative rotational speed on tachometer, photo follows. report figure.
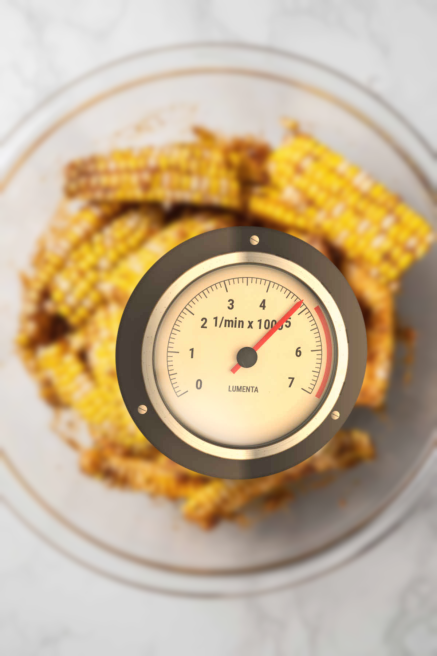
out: 4800 rpm
